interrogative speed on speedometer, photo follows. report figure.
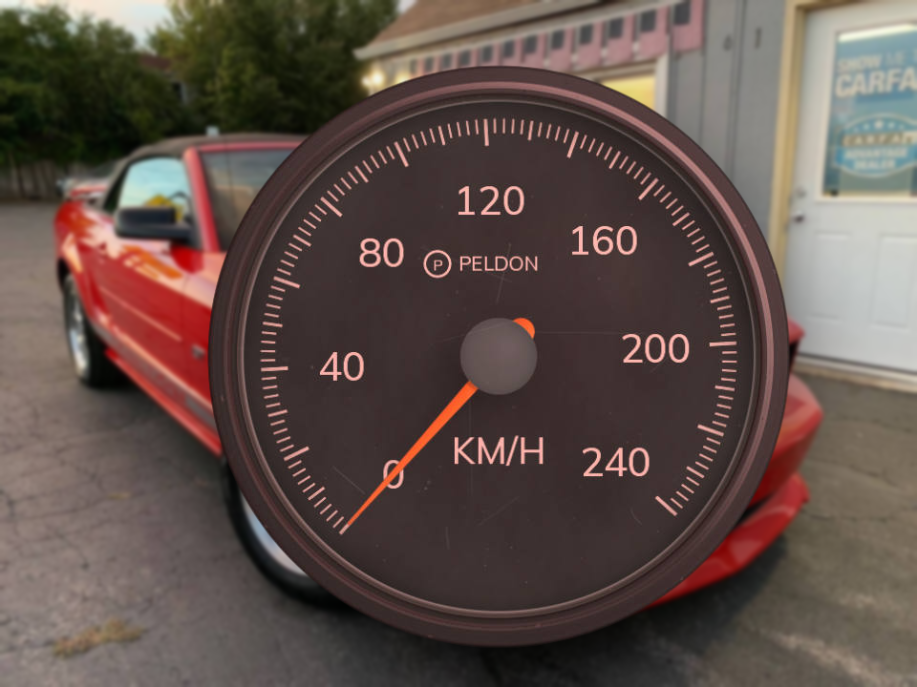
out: 0 km/h
